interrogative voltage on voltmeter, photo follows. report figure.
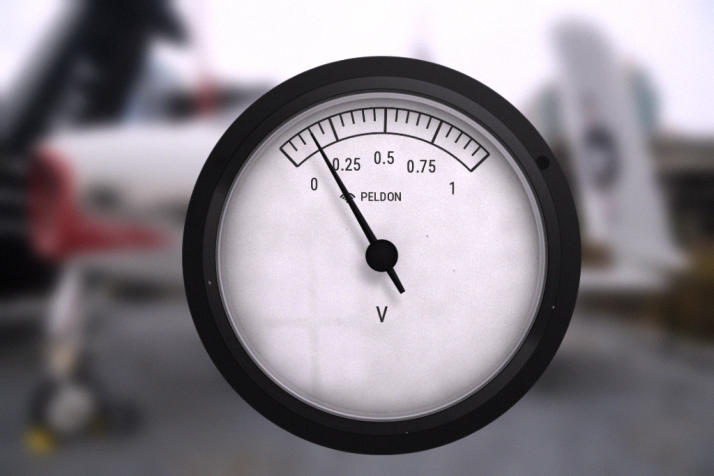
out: 0.15 V
